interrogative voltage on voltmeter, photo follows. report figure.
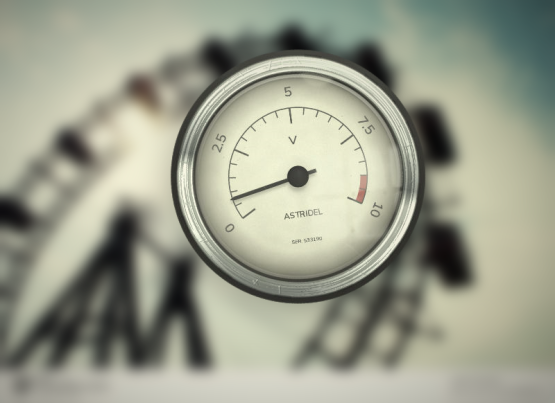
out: 0.75 V
